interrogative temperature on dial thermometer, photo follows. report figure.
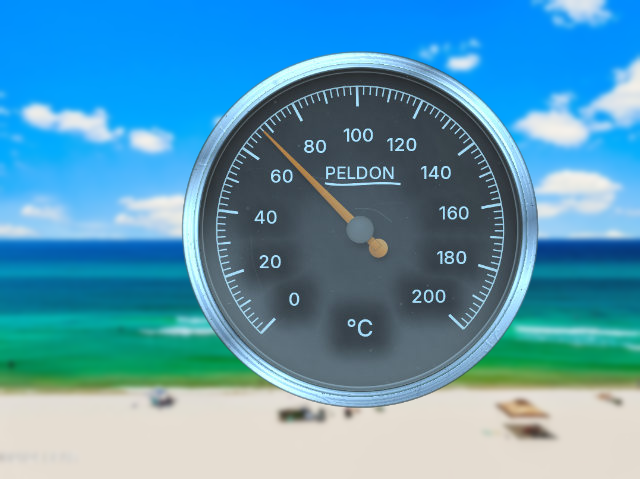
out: 68 °C
